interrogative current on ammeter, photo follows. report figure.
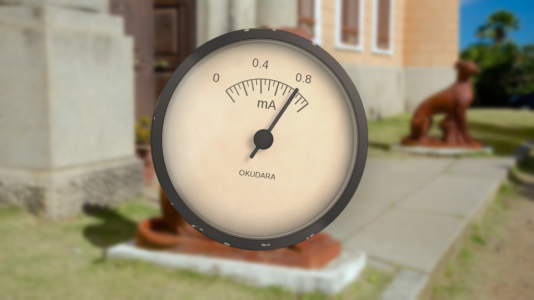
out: 0.8 mA
